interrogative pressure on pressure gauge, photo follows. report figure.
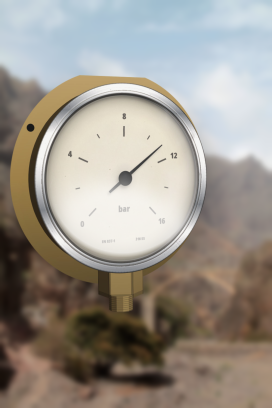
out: 11 bar
